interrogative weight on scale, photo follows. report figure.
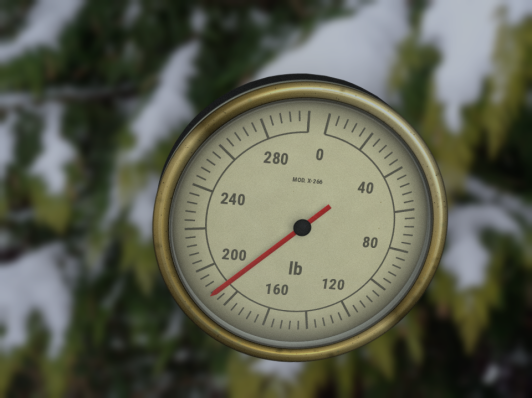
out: 188 lb
